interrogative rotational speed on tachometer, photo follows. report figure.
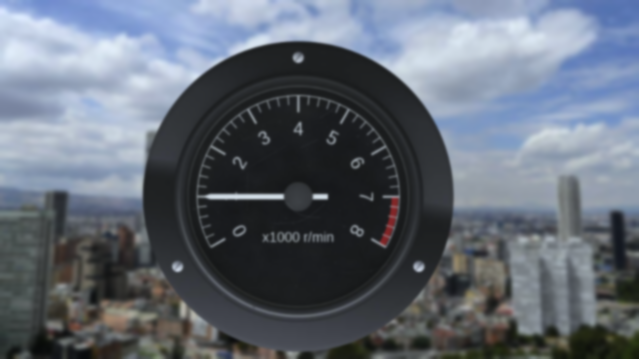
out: 1000 rpm
